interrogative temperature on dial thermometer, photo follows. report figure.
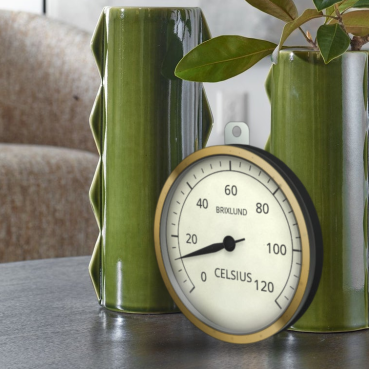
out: 12 °C
